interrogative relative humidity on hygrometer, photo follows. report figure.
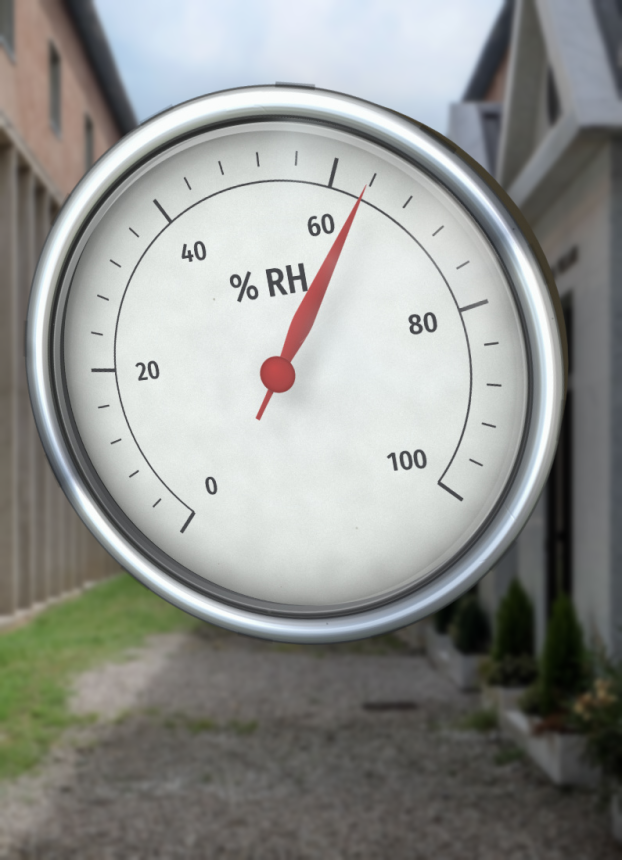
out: 64 %
